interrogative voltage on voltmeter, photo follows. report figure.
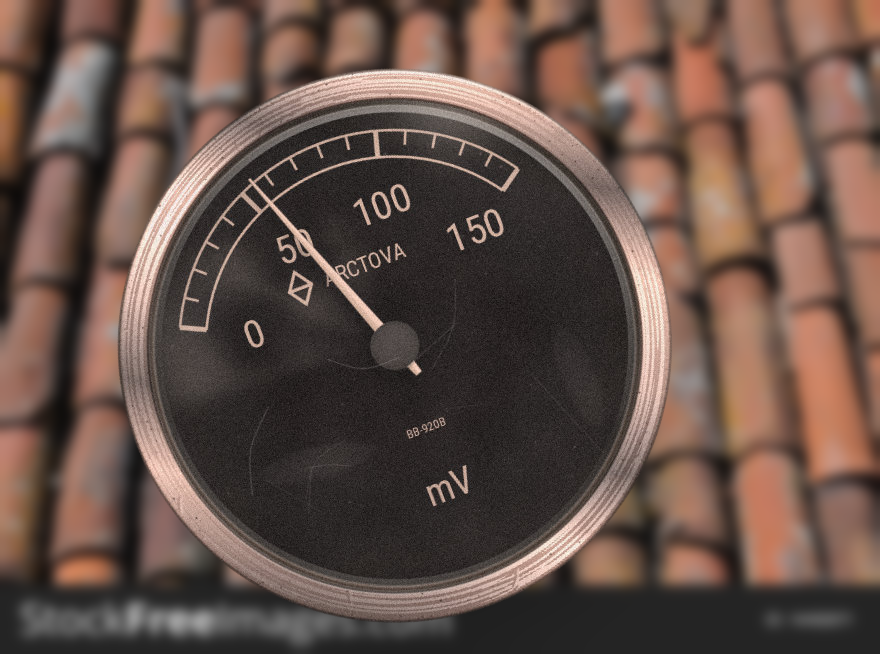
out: 55 mV
